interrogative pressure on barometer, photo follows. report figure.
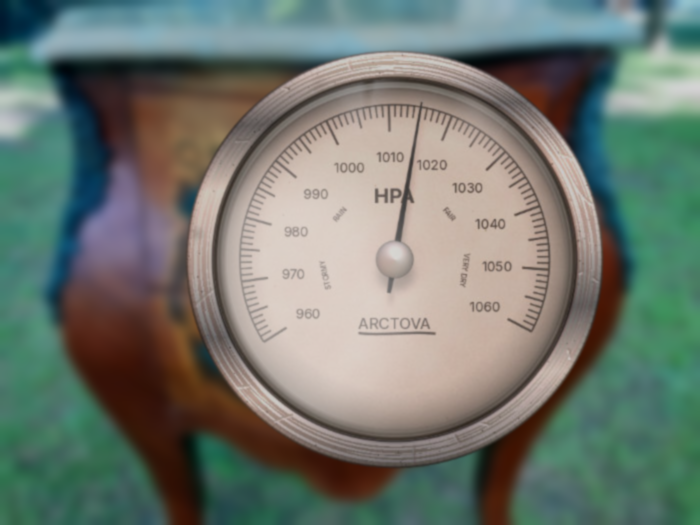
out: 1015 hPa
